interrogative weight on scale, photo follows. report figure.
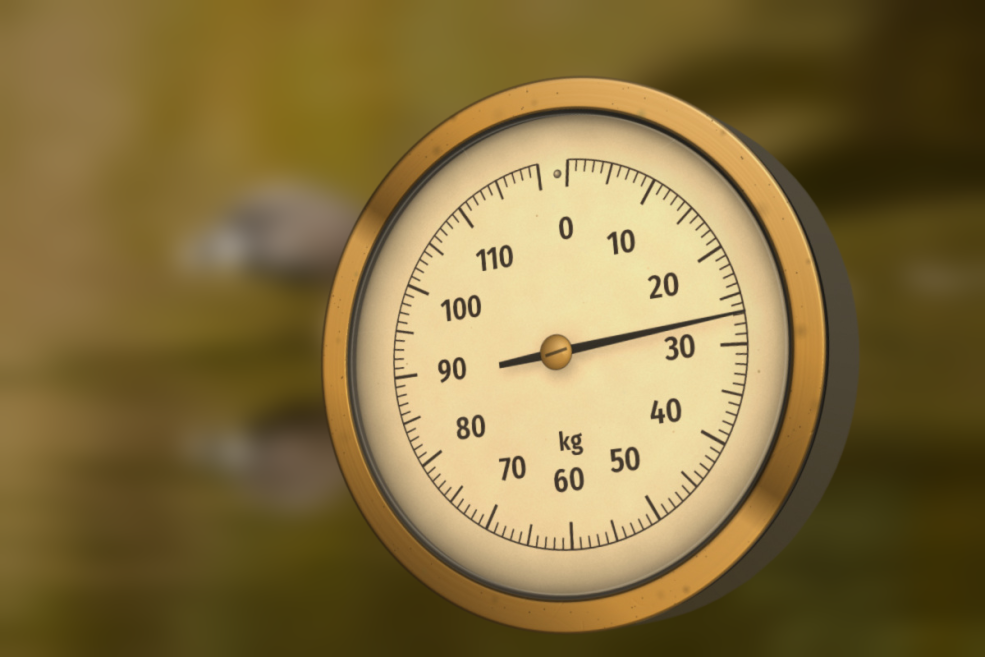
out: 27 kg
